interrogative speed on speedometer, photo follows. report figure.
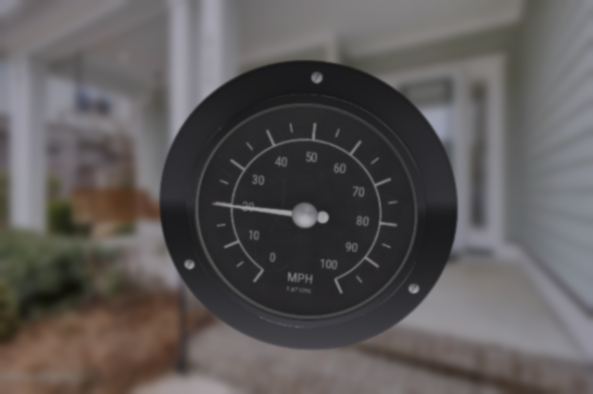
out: 20 mph
